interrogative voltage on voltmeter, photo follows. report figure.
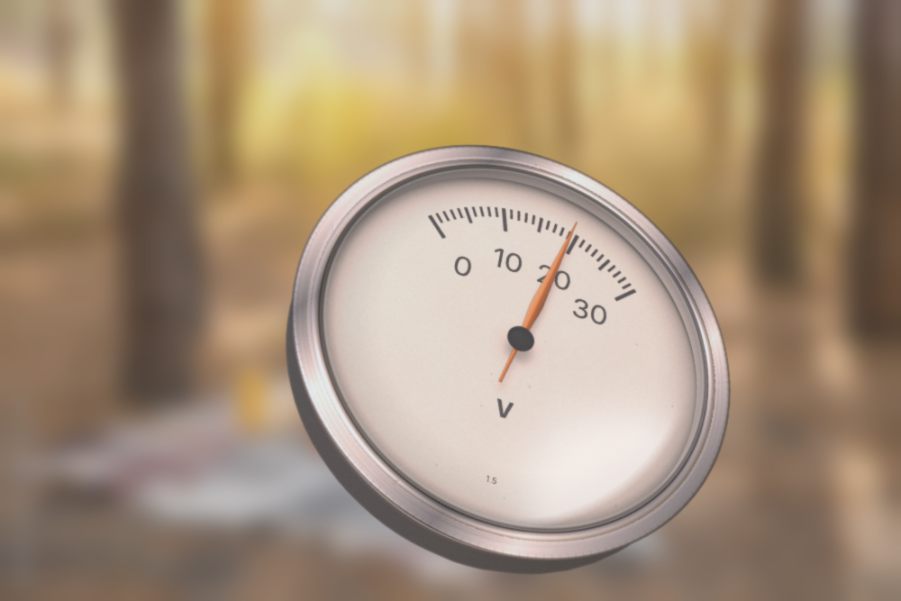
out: 19 V
